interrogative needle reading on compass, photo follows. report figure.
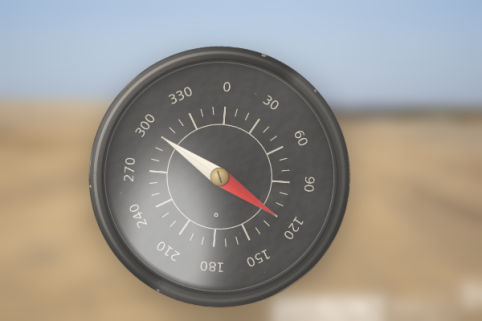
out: 120 °
